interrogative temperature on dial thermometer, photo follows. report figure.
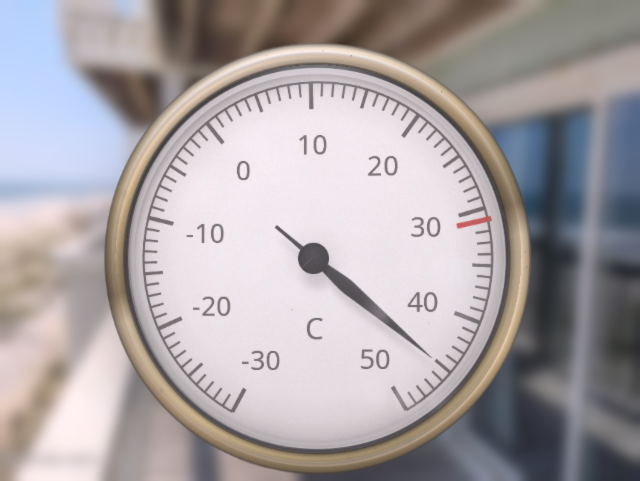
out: 45 °C
